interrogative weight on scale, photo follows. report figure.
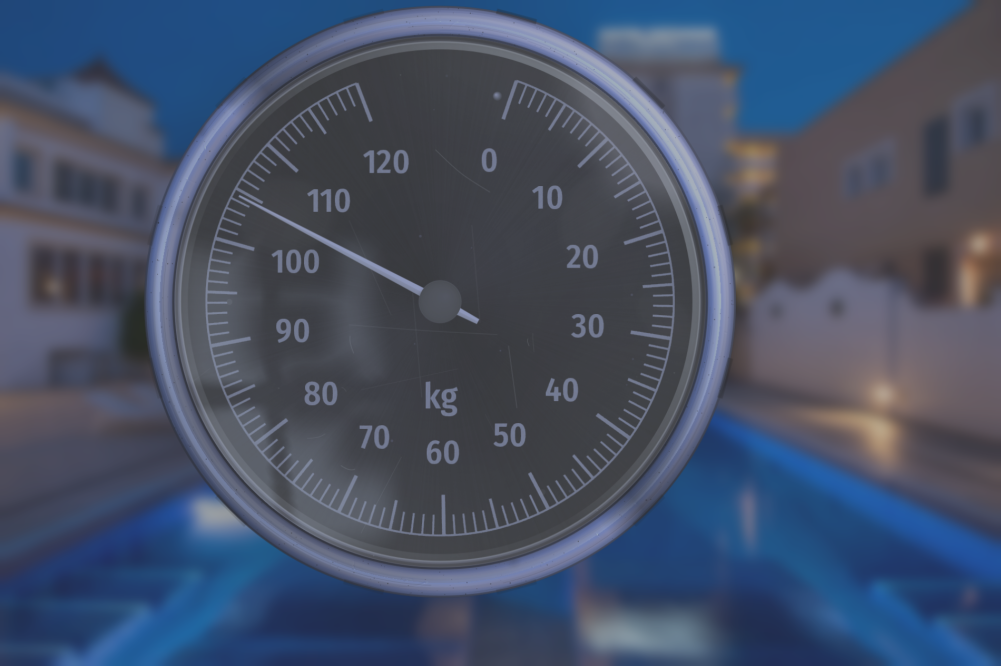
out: 104.5 kg
